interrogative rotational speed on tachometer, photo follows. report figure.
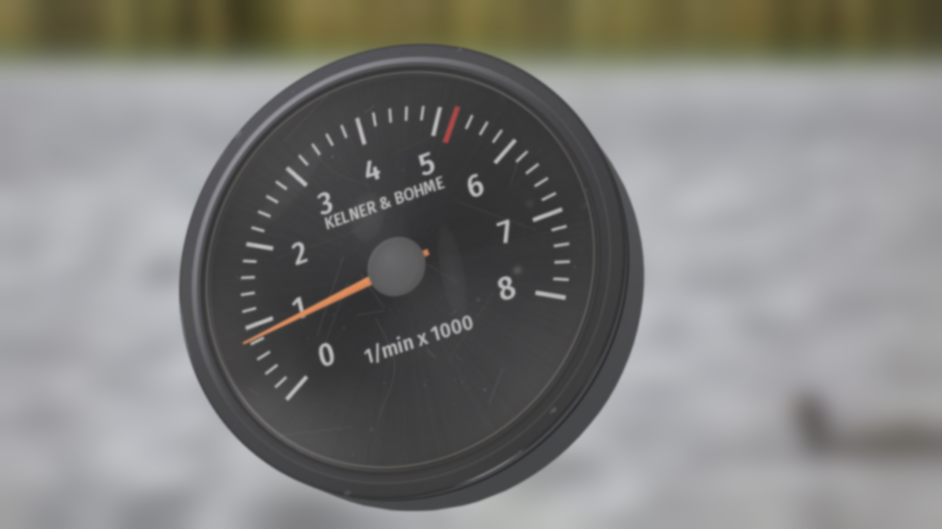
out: 800 rpm
